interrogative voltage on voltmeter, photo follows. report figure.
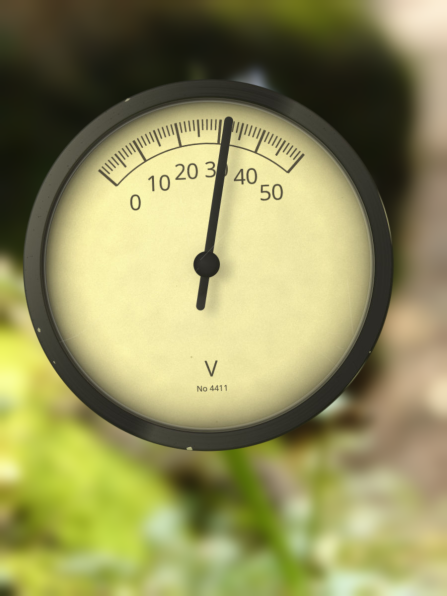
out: 32 V
